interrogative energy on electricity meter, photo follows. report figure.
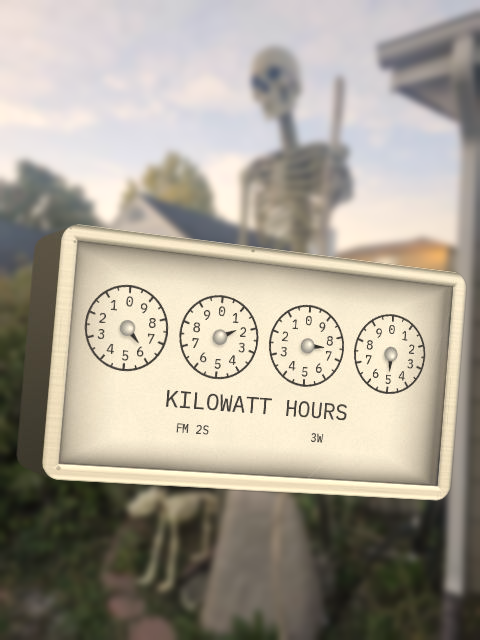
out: 6175 kWh
